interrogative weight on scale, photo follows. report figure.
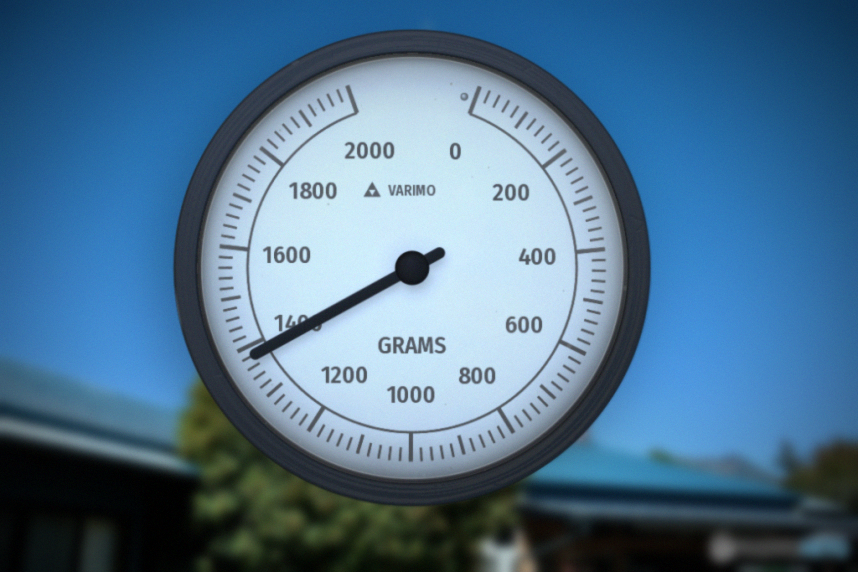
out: 1380 g
